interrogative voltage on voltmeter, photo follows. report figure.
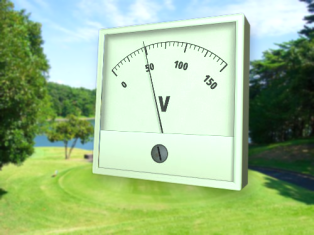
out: 50 V
